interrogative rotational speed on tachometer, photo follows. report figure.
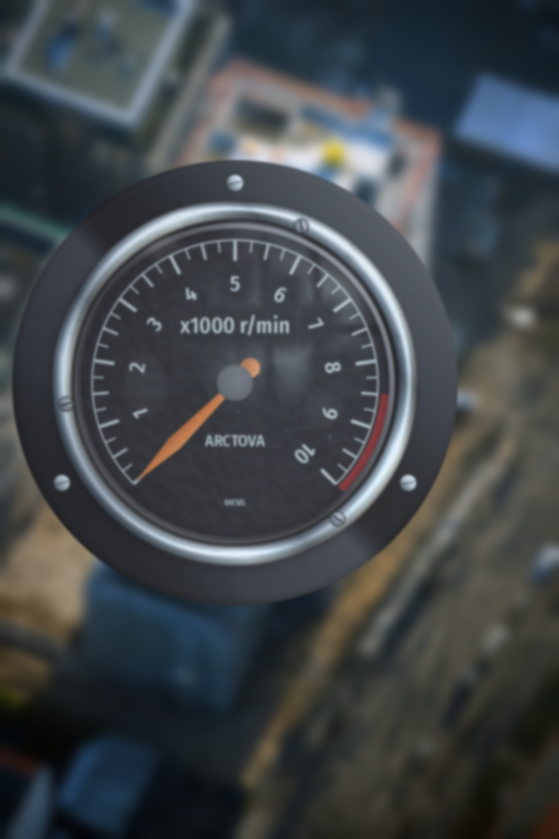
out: 0 rpm
